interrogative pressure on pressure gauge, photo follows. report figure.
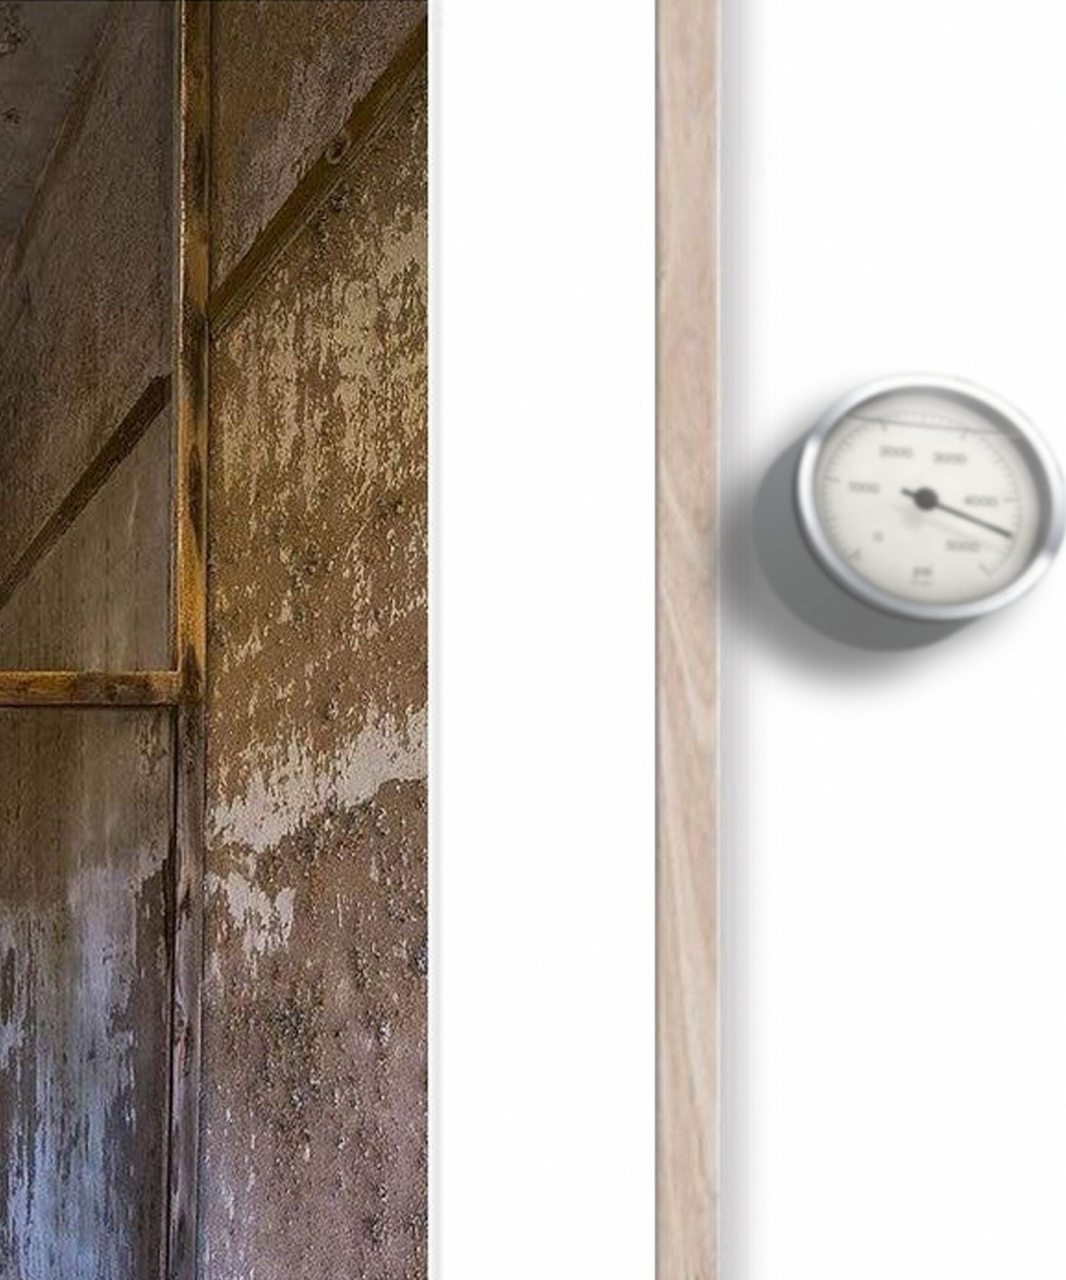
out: 4500 psi
